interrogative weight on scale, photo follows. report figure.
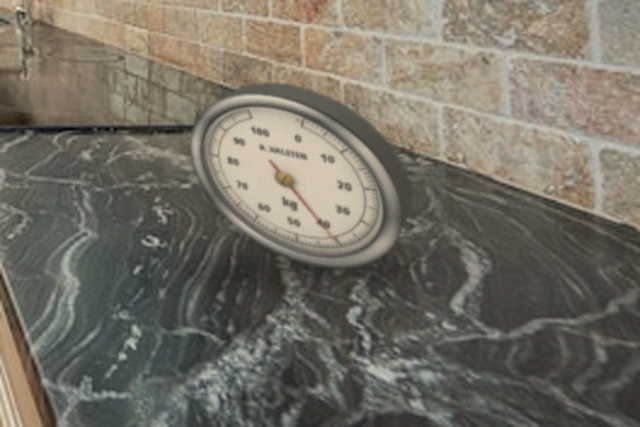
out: 40 kg
